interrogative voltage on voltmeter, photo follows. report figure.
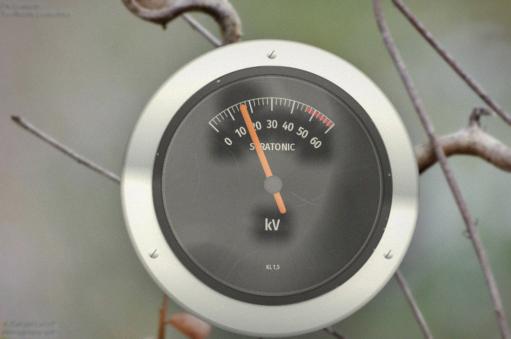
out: 16 kV
